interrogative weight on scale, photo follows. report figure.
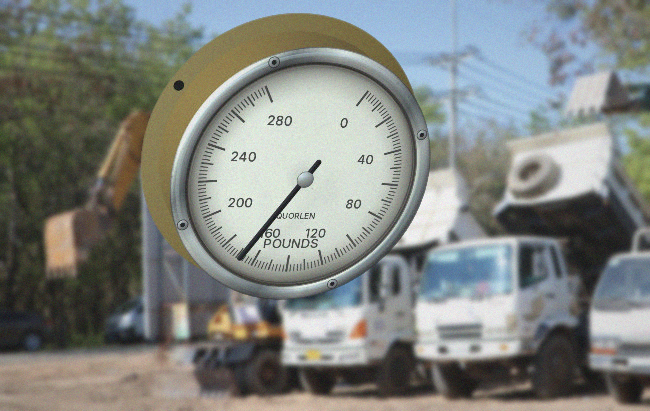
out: 170 lb
